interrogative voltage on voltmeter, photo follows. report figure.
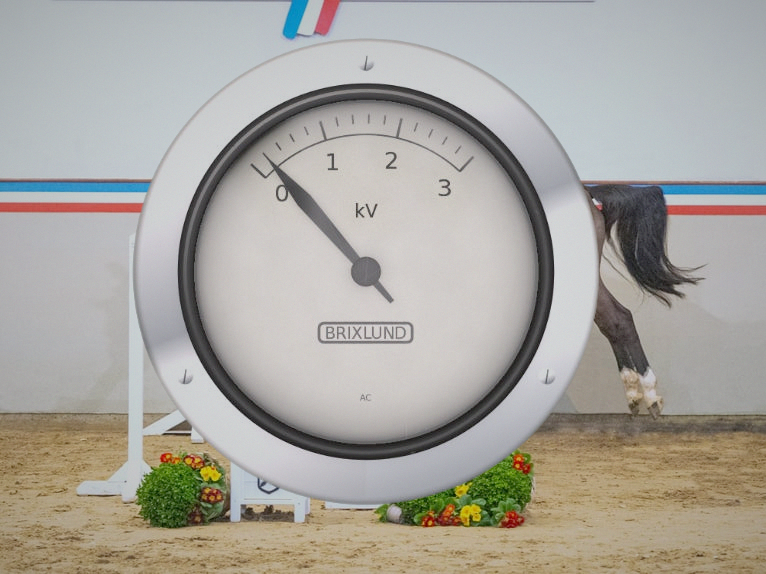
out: 0.2 kV
